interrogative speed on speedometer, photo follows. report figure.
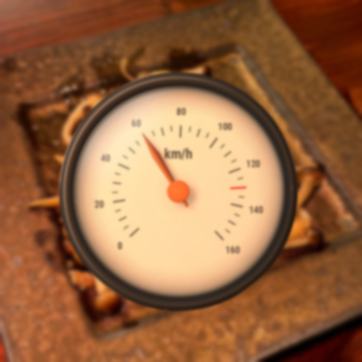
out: 60 km/h
